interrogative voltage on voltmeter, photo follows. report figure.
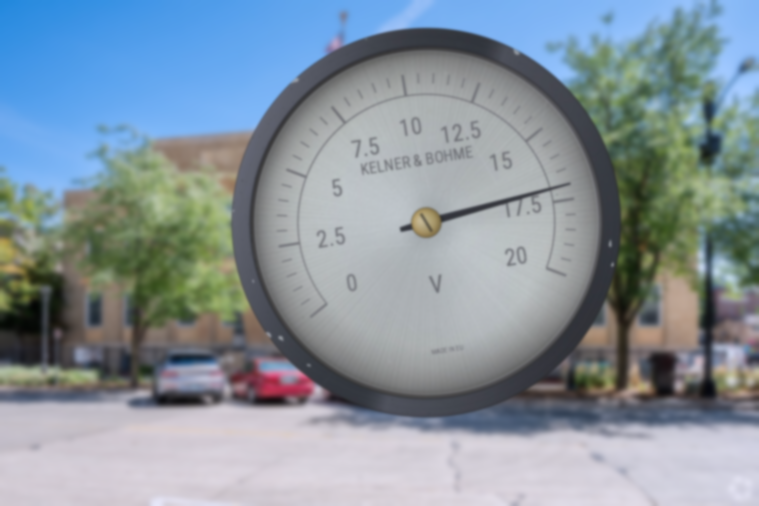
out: 17 V
